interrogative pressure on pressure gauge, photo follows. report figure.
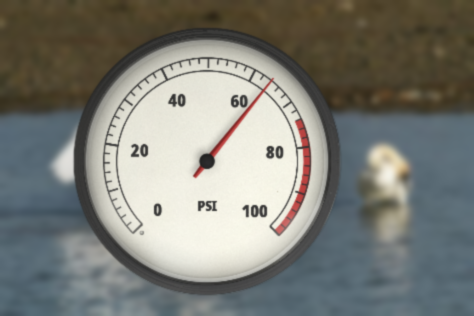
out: 64 psi
